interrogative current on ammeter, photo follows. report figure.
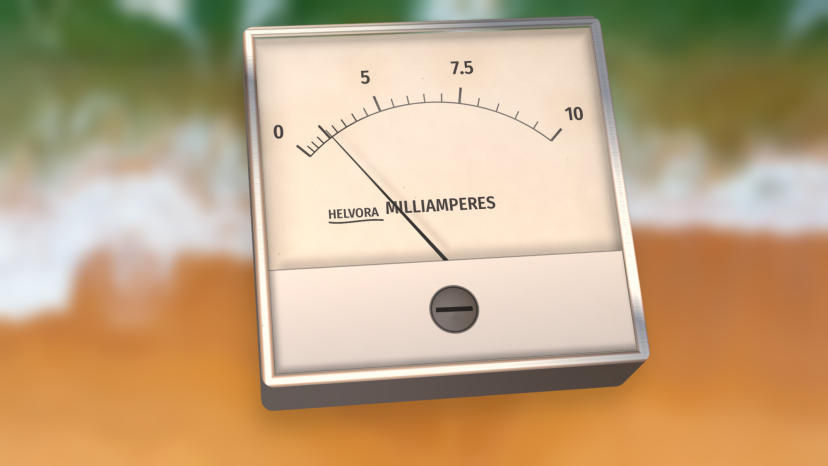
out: 2.5 mA
